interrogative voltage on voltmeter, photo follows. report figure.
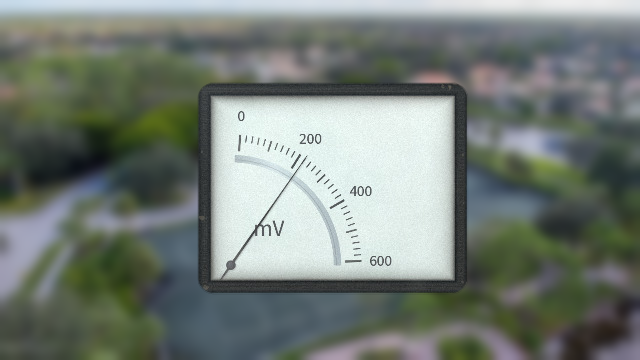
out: 220 mV
